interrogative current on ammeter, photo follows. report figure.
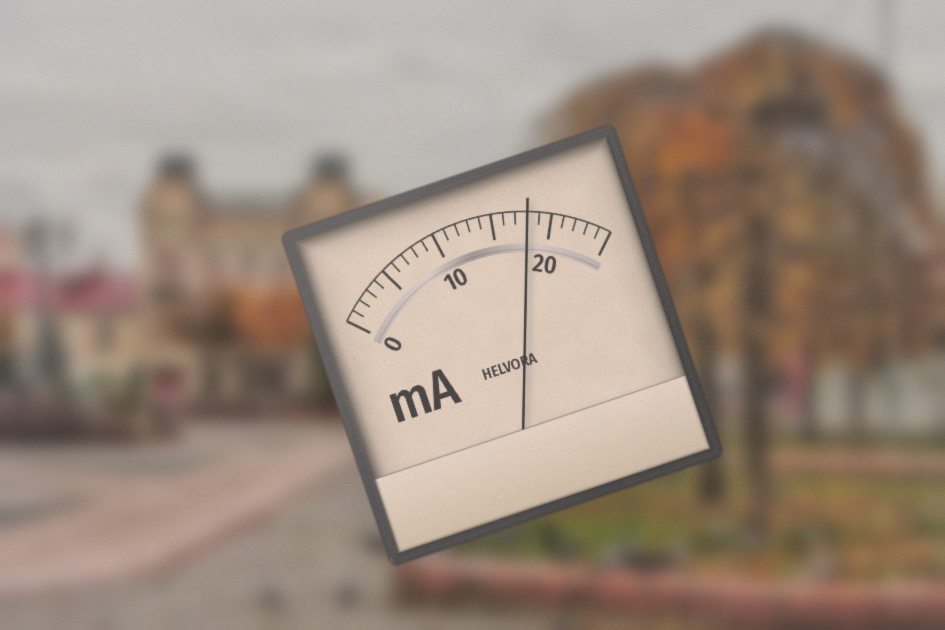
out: 18 mA
